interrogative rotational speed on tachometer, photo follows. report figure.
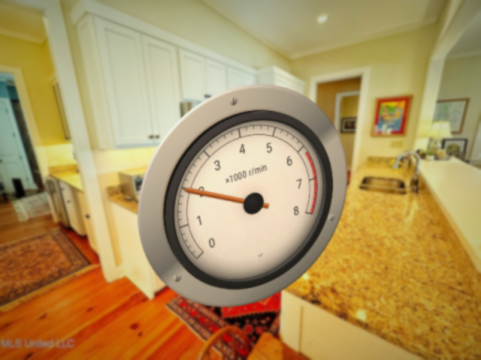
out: 2000 rpm
